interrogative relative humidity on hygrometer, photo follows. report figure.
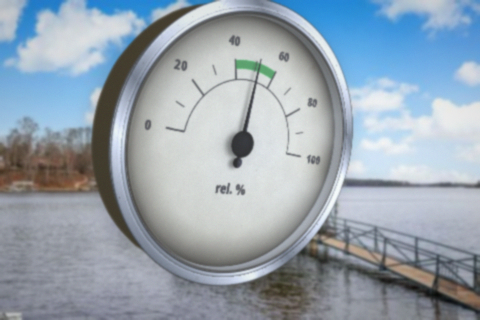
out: 50 %
